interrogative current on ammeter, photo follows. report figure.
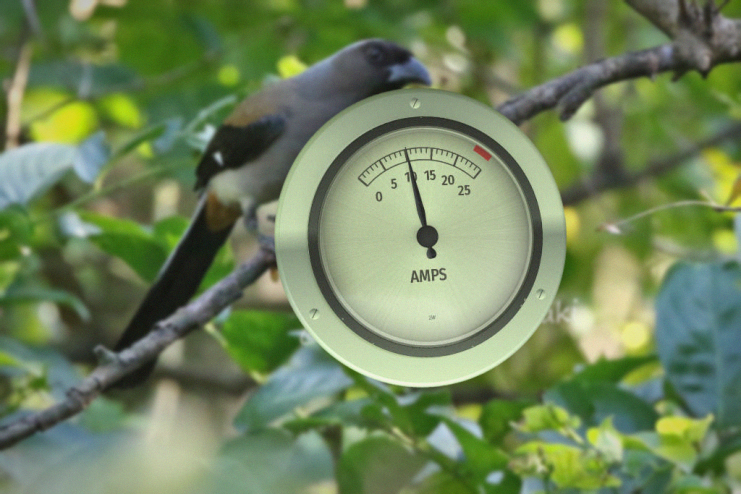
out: 10 A
